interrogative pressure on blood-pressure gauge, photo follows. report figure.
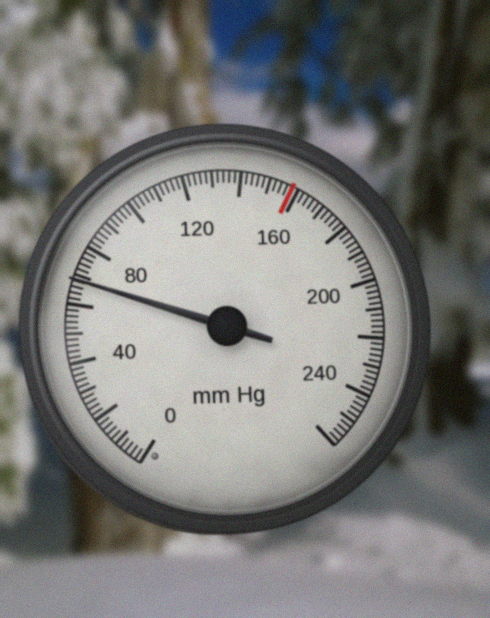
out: 68 mmHg
